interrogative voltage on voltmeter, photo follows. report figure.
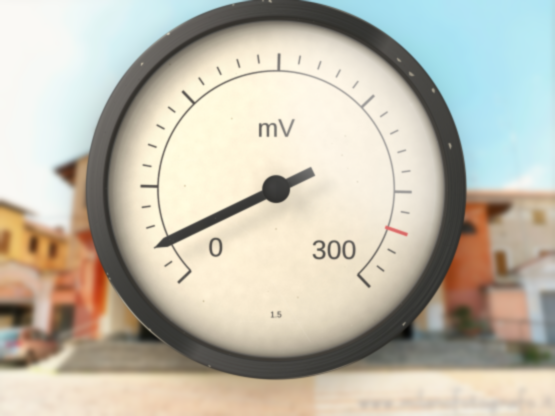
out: 20 mV
